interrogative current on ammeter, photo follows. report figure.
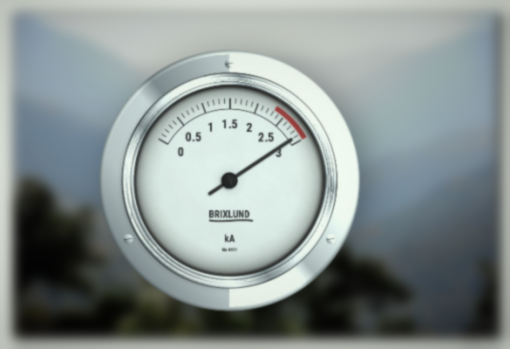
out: 2.9 kA
